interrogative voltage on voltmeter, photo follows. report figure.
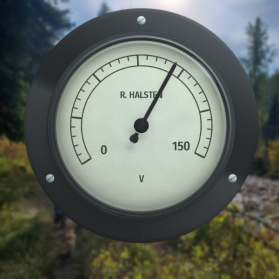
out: 95 V
